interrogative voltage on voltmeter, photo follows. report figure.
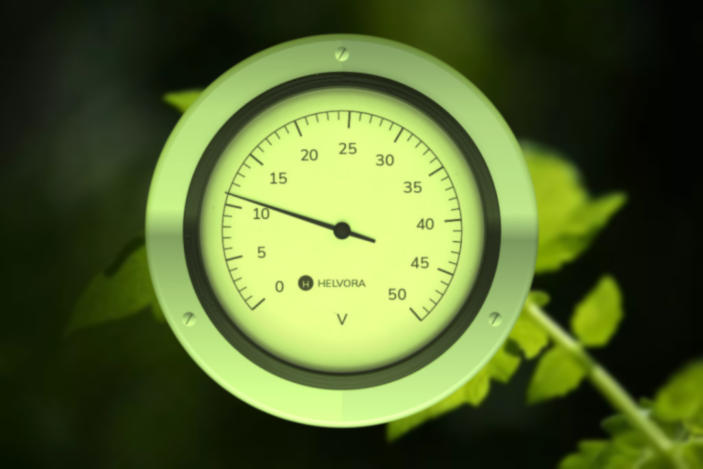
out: 11 V
